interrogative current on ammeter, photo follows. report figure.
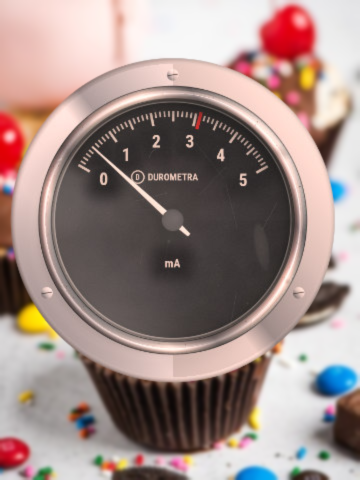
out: 0.5 mA
